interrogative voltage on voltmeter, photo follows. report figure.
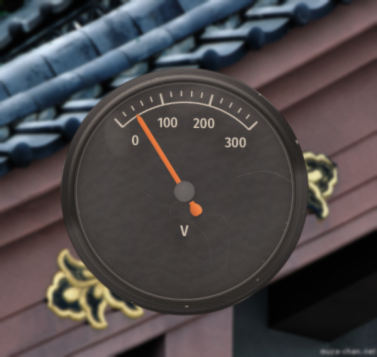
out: 40 V
